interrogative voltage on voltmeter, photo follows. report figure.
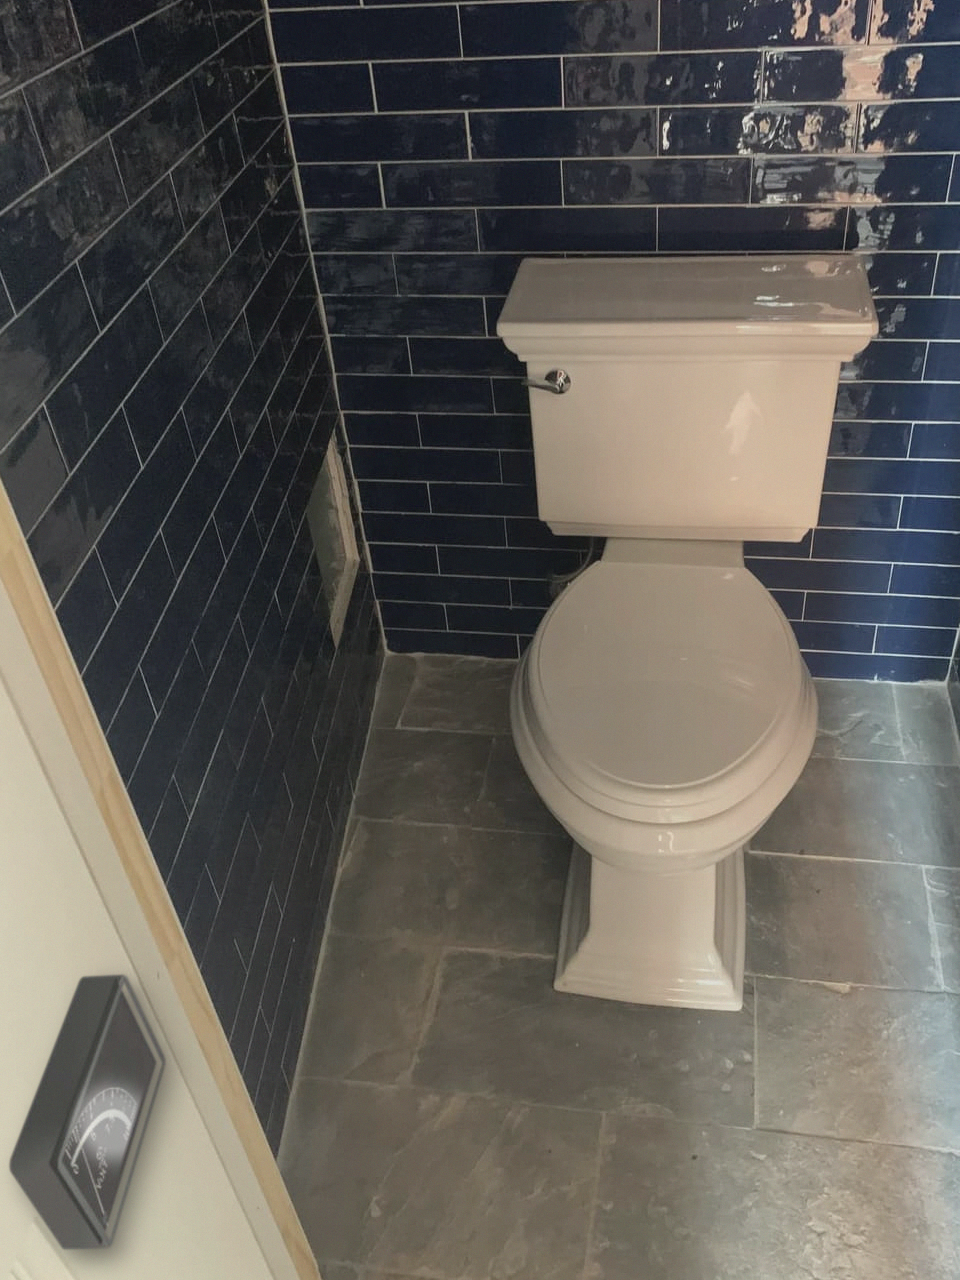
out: 2.5 V
